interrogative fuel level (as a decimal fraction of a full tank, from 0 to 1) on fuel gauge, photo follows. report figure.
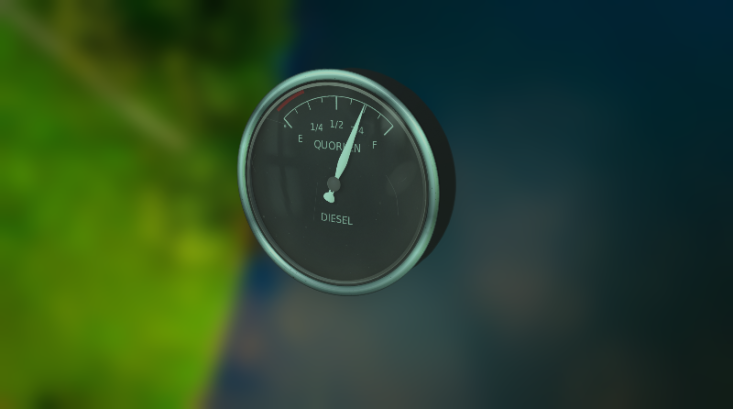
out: 0.75
